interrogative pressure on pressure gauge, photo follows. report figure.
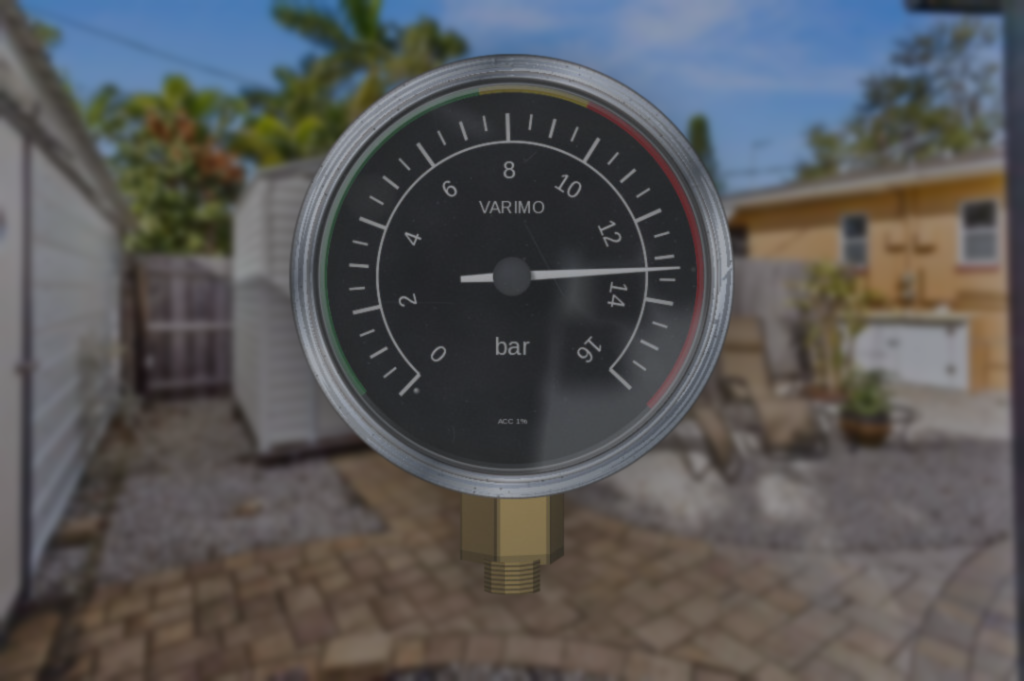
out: 13.25 bar
